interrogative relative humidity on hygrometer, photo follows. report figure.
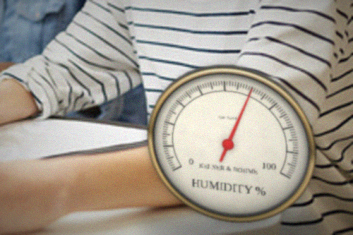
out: 60 %
